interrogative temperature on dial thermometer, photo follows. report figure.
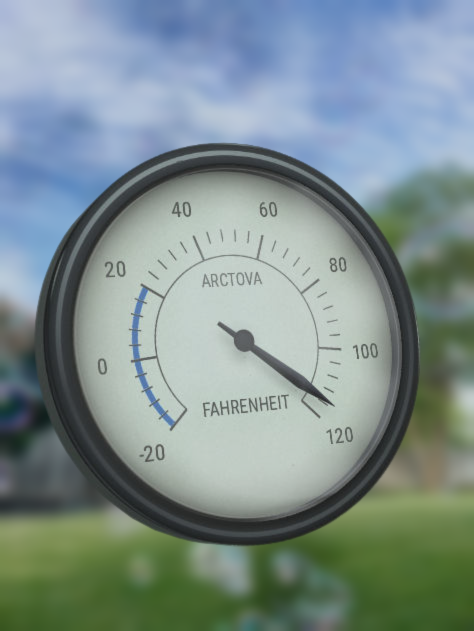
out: 116 °F
